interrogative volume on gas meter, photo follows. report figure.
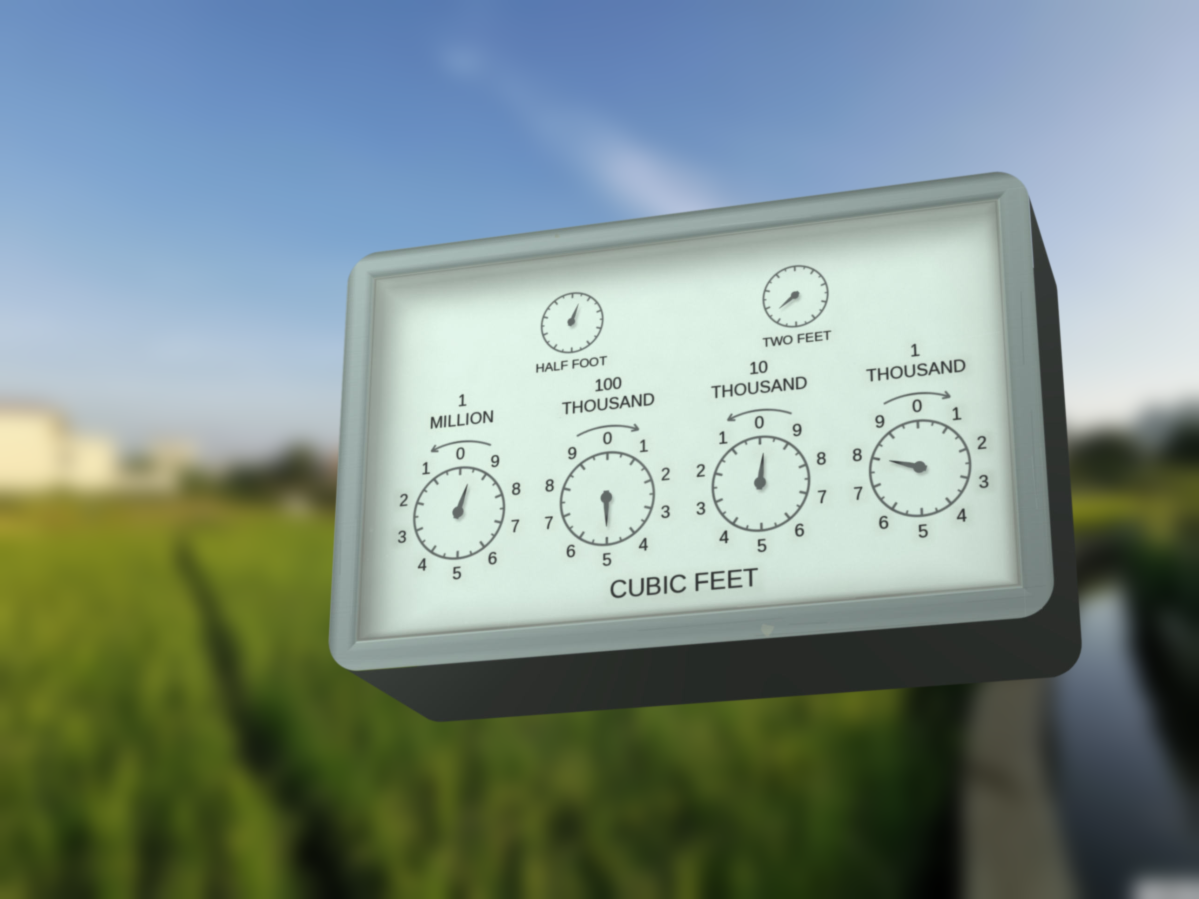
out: 949800 ft³
